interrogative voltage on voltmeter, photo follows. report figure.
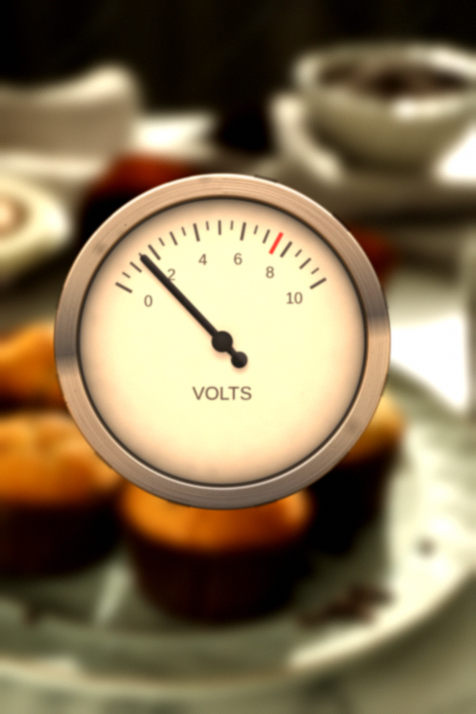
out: 1.5 V
